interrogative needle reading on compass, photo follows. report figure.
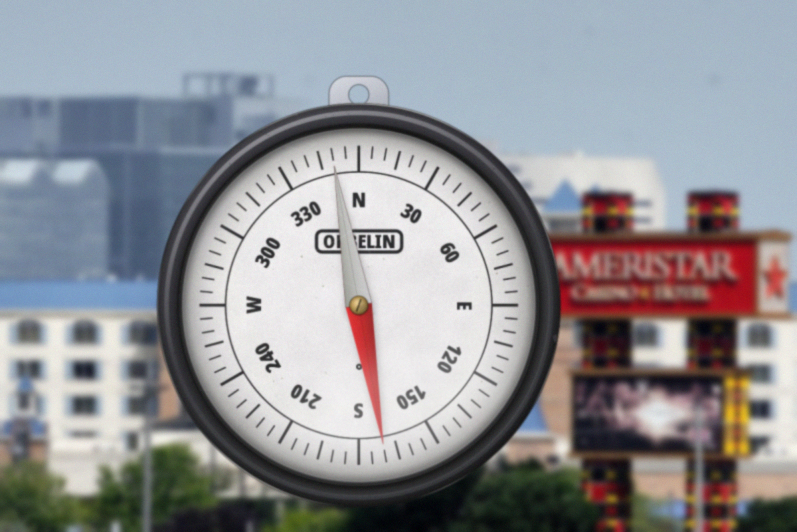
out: 170 °
